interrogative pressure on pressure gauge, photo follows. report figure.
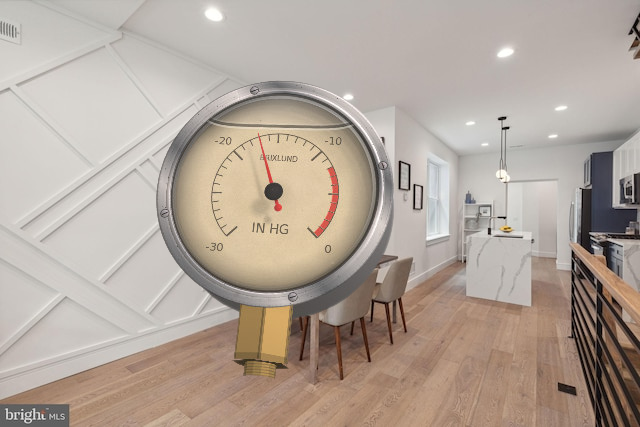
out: -17 inHg
